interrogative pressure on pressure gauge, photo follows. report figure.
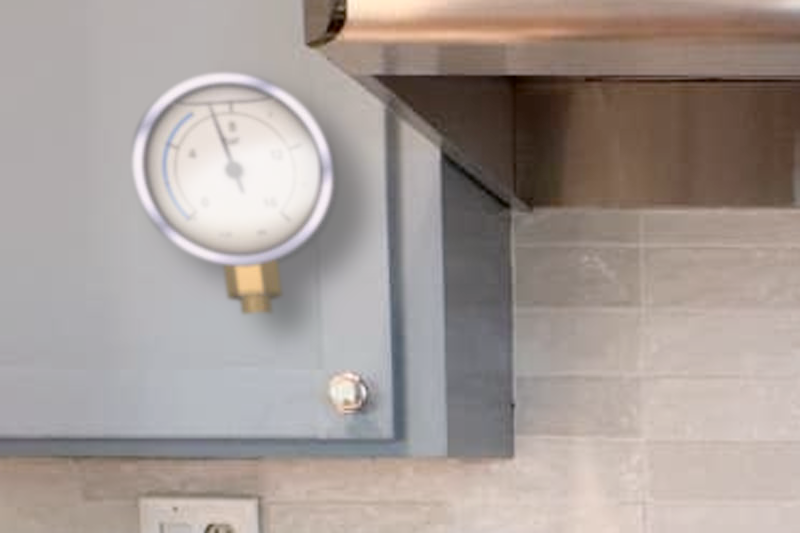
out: 7 bar
